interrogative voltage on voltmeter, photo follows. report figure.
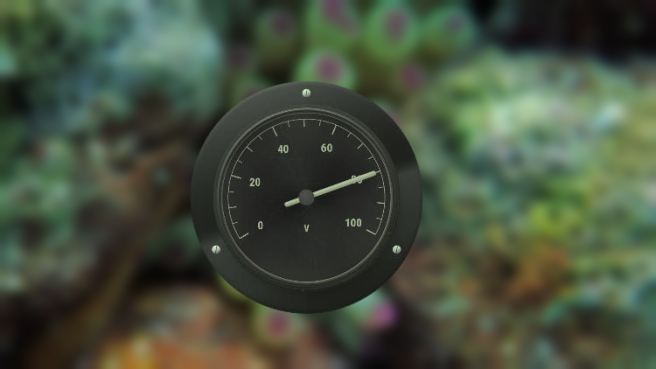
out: 80 V
